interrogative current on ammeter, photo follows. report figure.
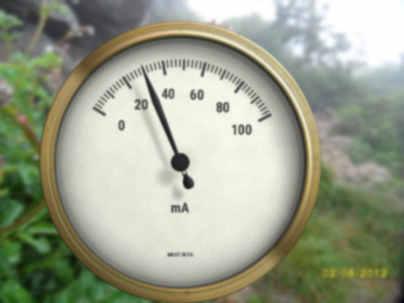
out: 30 mA
